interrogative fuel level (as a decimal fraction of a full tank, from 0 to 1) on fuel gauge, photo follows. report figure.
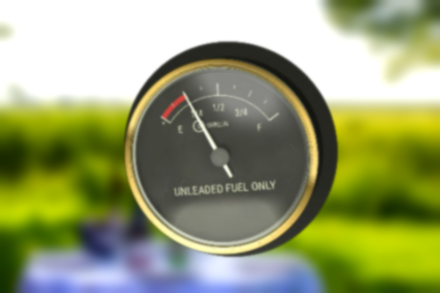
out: 0.25
